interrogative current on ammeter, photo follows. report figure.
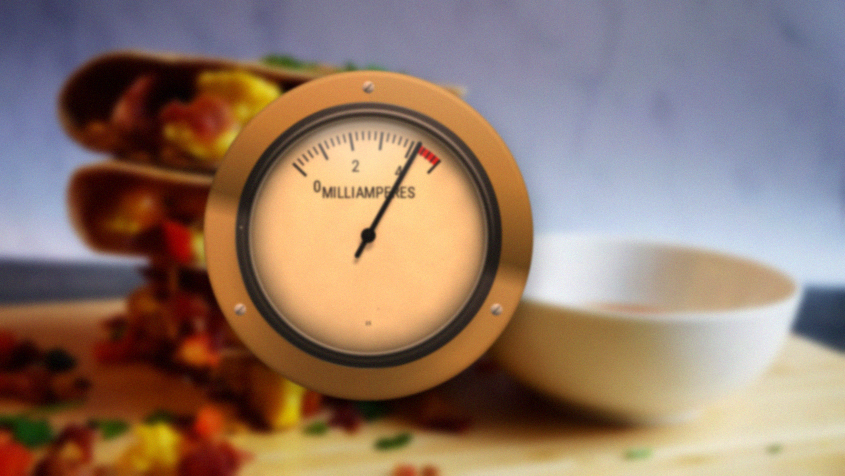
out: 4.2 mA
